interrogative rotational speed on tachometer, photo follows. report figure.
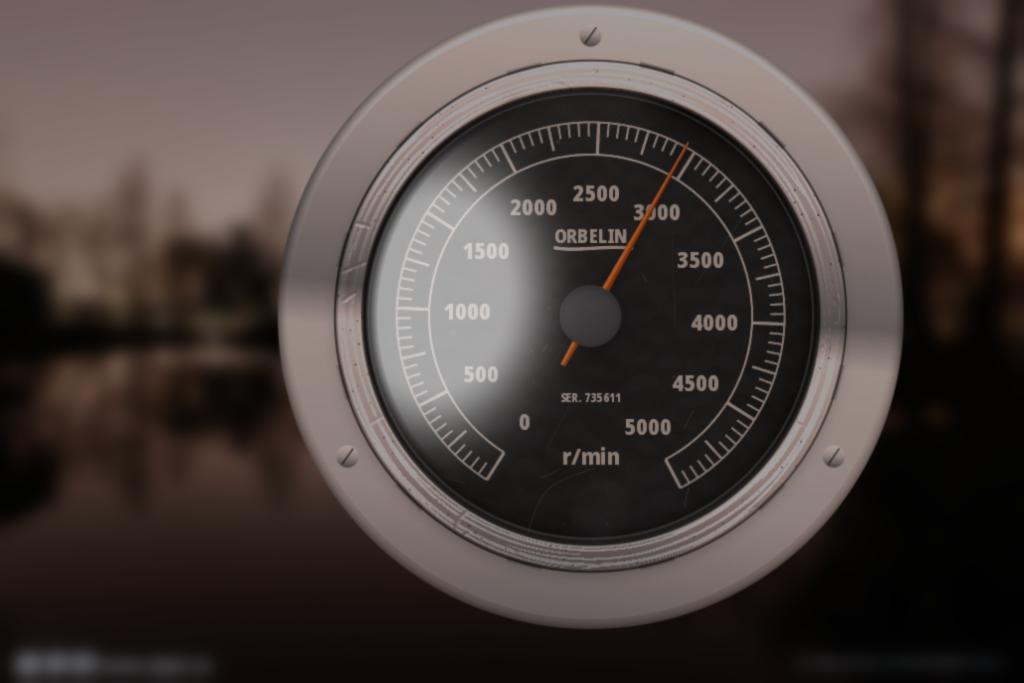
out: 2950 rpm
